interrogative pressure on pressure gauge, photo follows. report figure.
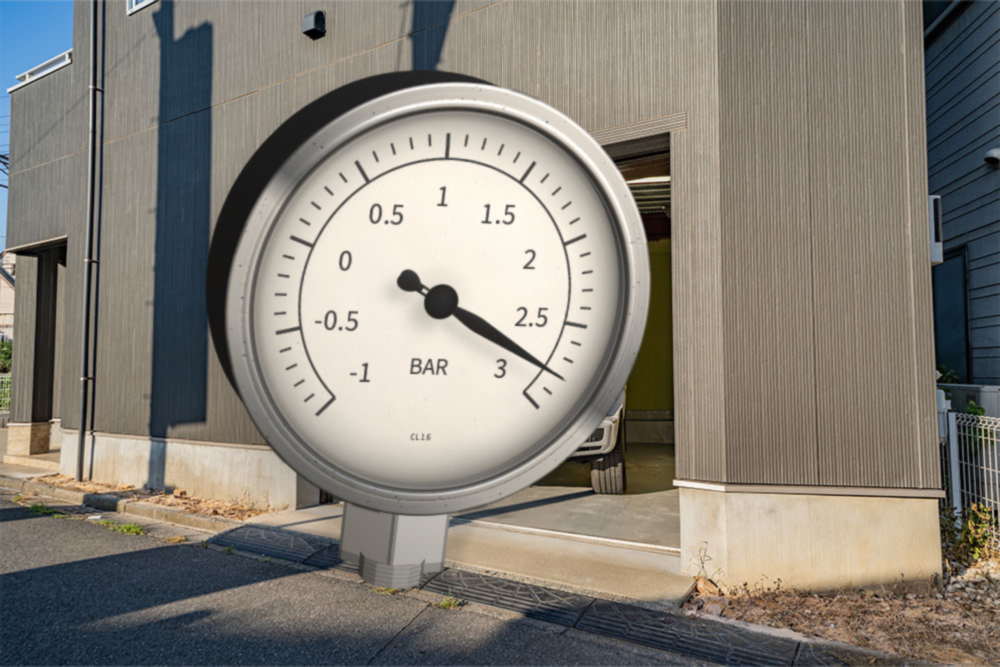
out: 2.8 bar
